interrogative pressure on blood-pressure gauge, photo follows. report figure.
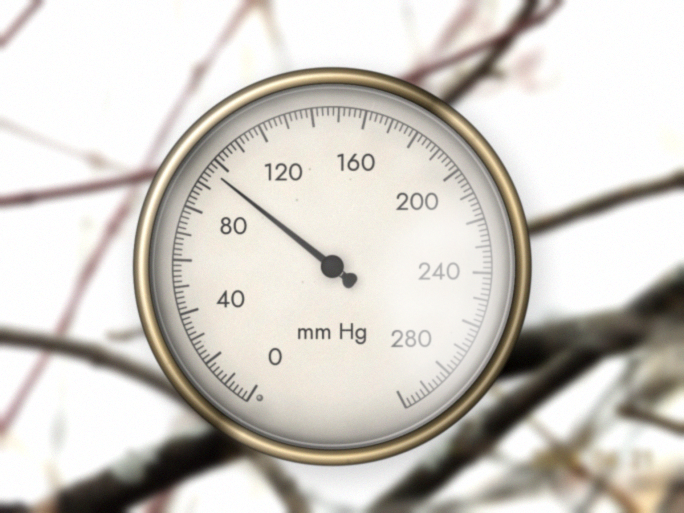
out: 96 mmHg
